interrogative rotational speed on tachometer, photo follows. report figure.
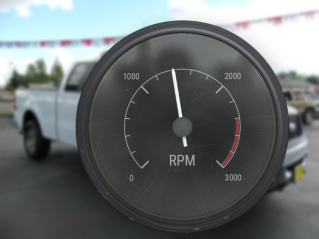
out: 1400 rpm
